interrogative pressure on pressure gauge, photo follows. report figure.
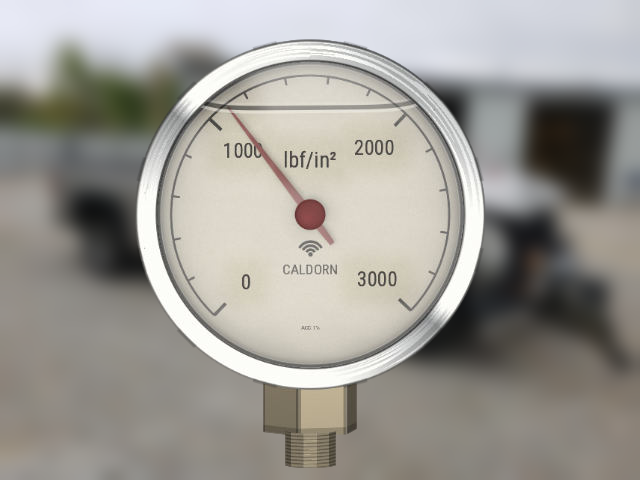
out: 1100 psi
